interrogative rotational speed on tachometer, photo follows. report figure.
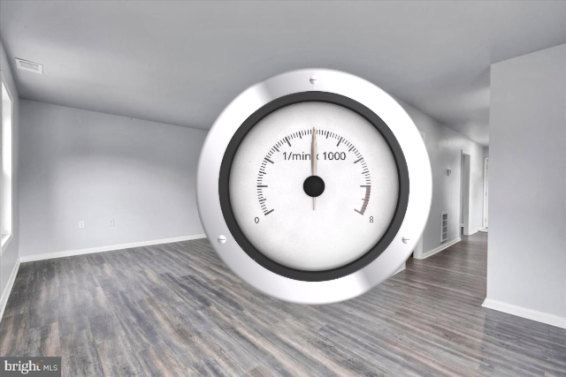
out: 4000 rpm
